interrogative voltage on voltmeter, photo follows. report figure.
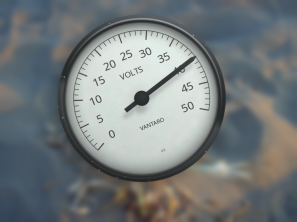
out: 40 V
